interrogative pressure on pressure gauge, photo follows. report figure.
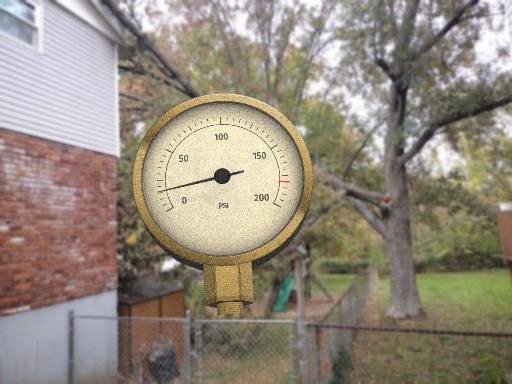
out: 15 psi
